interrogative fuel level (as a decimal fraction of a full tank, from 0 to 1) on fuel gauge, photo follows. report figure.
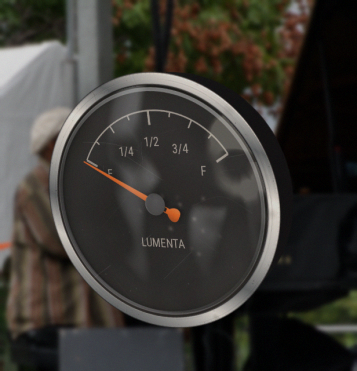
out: 0
